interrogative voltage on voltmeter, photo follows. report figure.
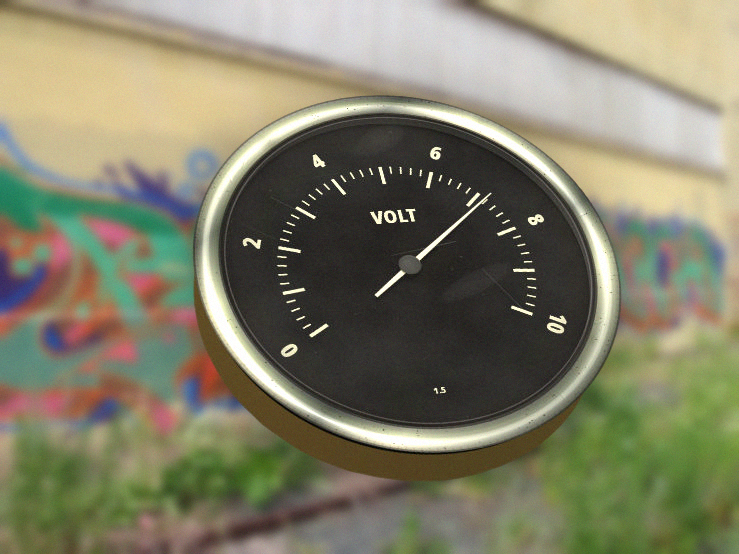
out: 7.2 V
